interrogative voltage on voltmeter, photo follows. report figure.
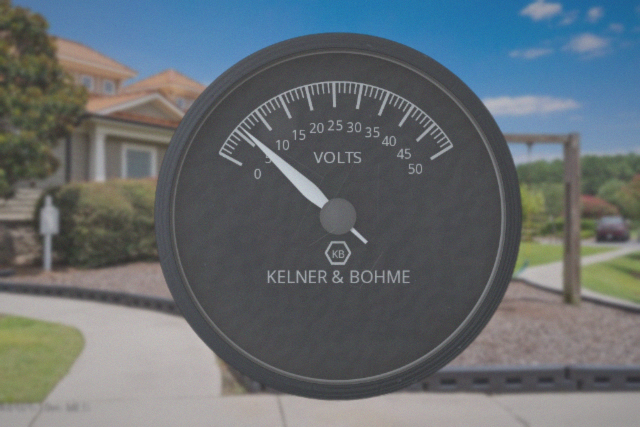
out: 6 V
